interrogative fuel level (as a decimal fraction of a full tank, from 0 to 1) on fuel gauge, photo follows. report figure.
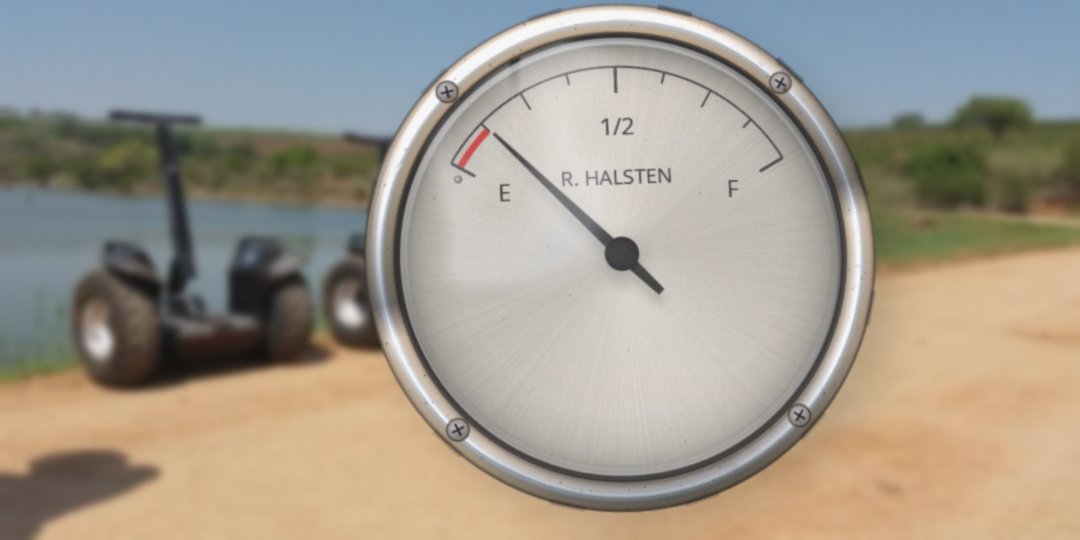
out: 0.125
